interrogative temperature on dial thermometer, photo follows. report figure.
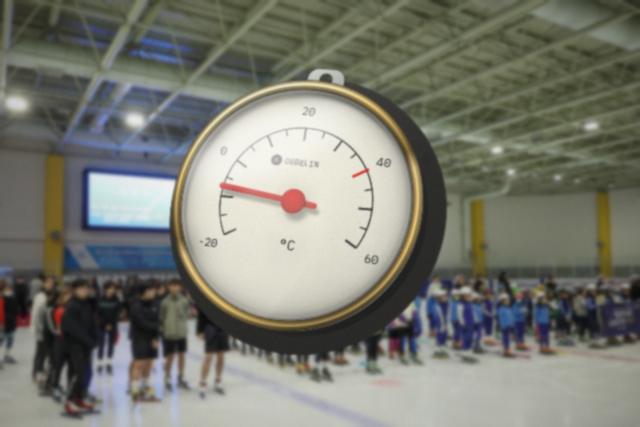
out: -7.5 °C
